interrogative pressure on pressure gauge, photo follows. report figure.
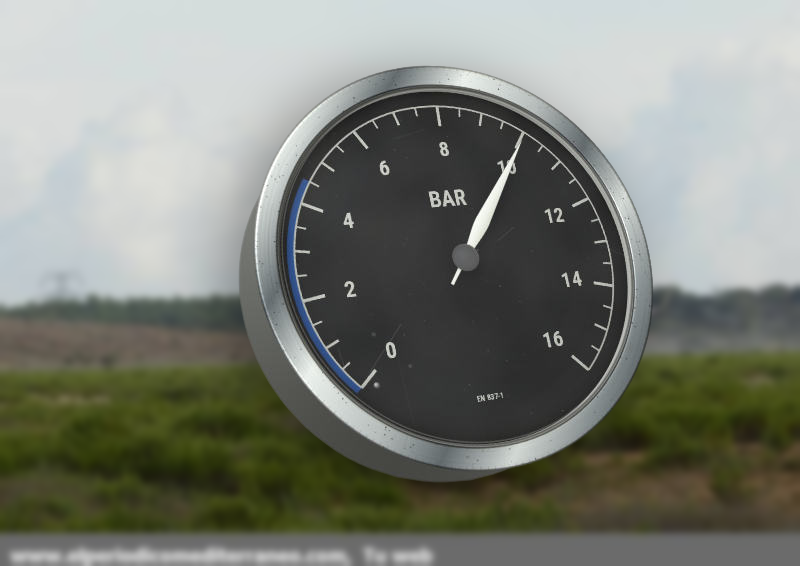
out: 10 bar
